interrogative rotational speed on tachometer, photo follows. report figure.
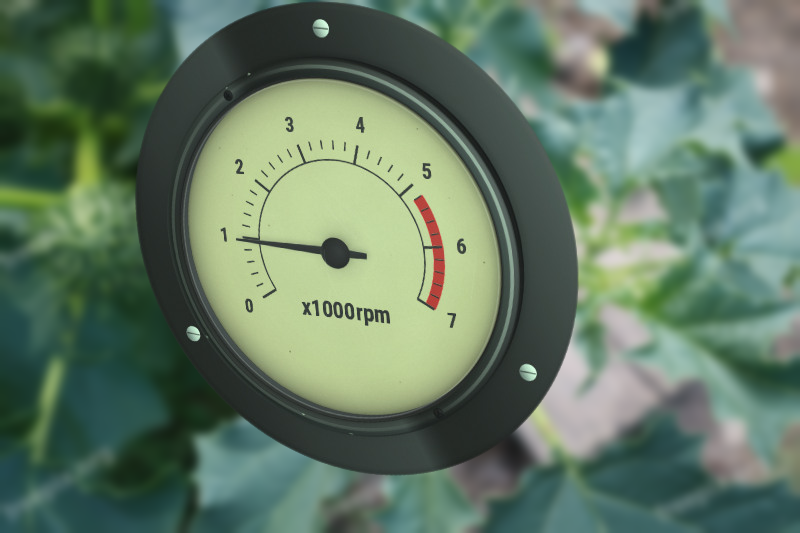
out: 1000 rpm
